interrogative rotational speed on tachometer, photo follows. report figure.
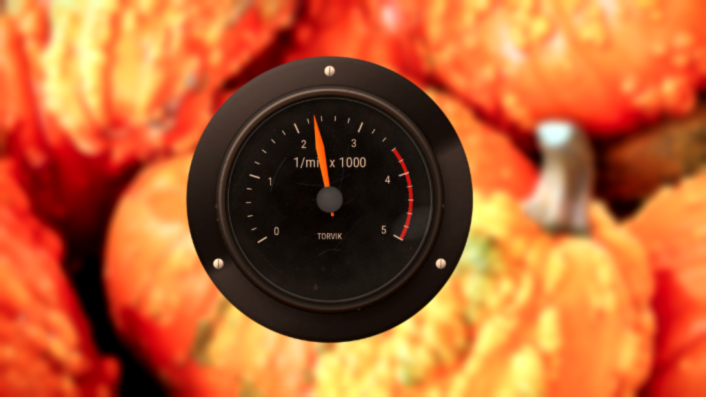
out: 2300 rpm
